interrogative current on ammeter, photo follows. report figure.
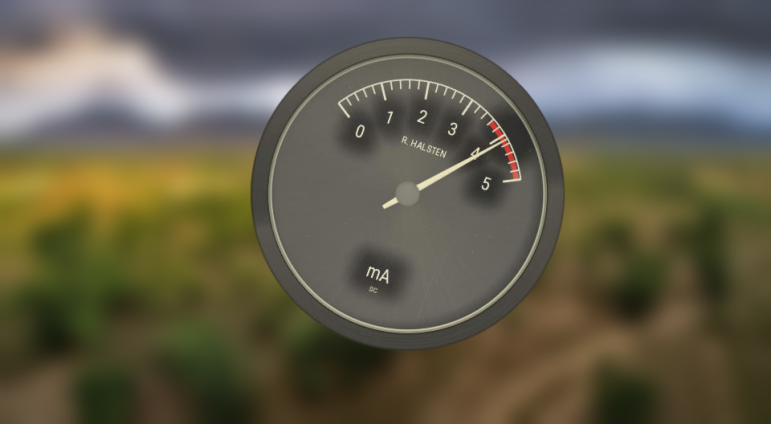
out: 4.1 mA
